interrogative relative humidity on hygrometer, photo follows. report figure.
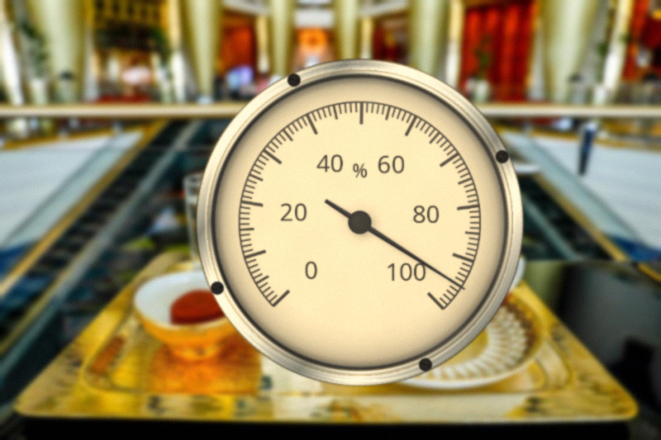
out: 95 %
